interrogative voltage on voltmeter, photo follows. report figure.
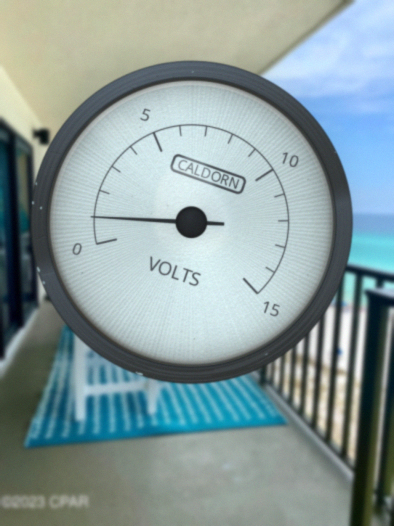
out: 1 V
